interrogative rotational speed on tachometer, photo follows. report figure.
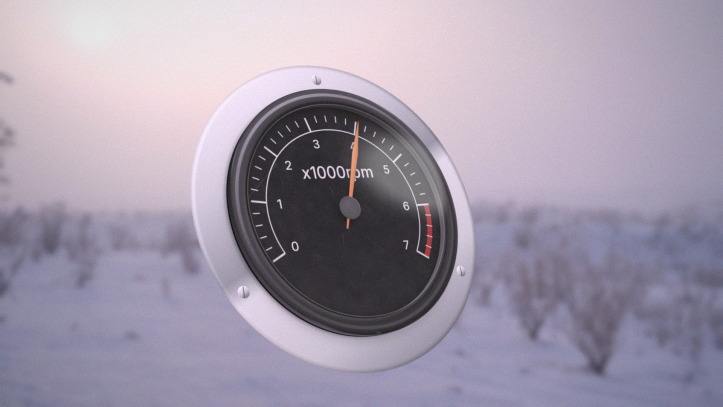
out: 4000 rpm
